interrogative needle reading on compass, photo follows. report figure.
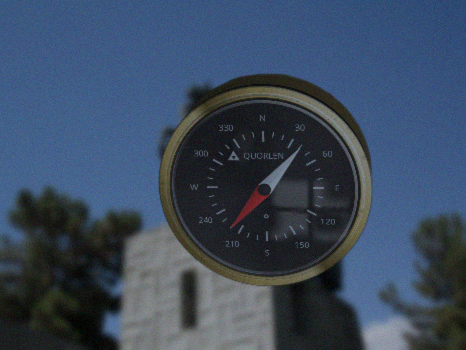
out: 220 °
